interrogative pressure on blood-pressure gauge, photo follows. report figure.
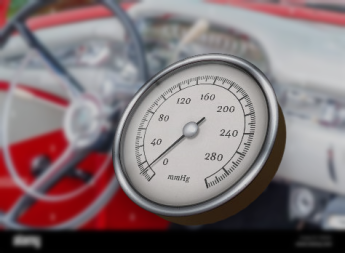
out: 10 mmHg
